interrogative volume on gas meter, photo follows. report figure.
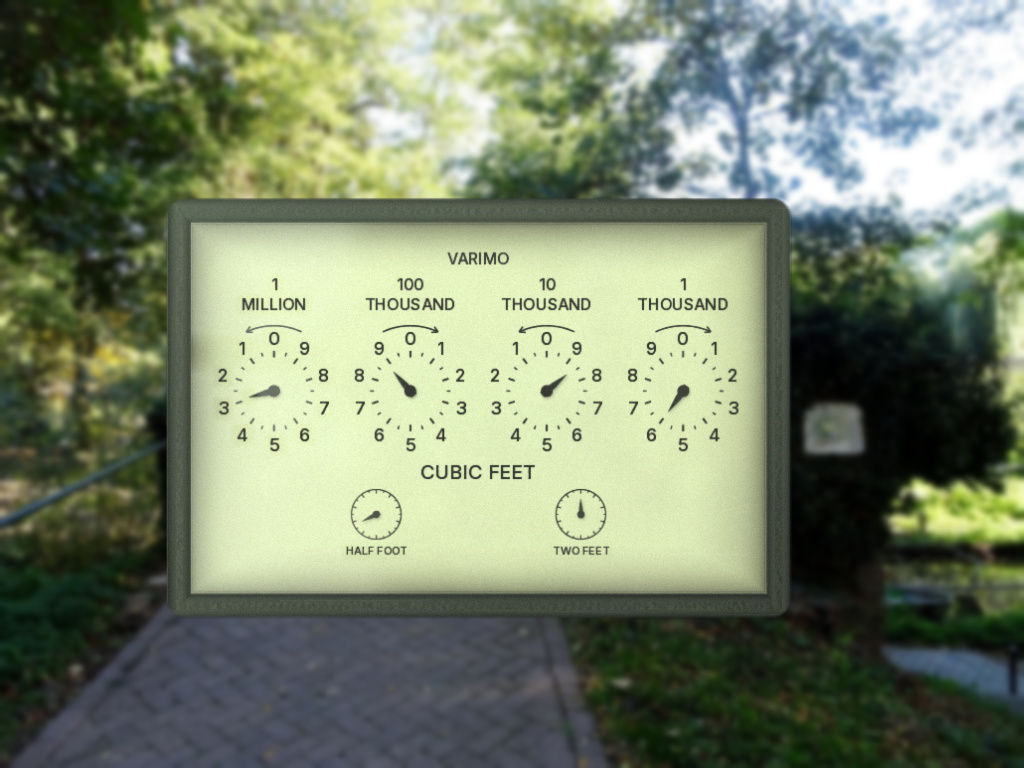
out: 288600 ft³
